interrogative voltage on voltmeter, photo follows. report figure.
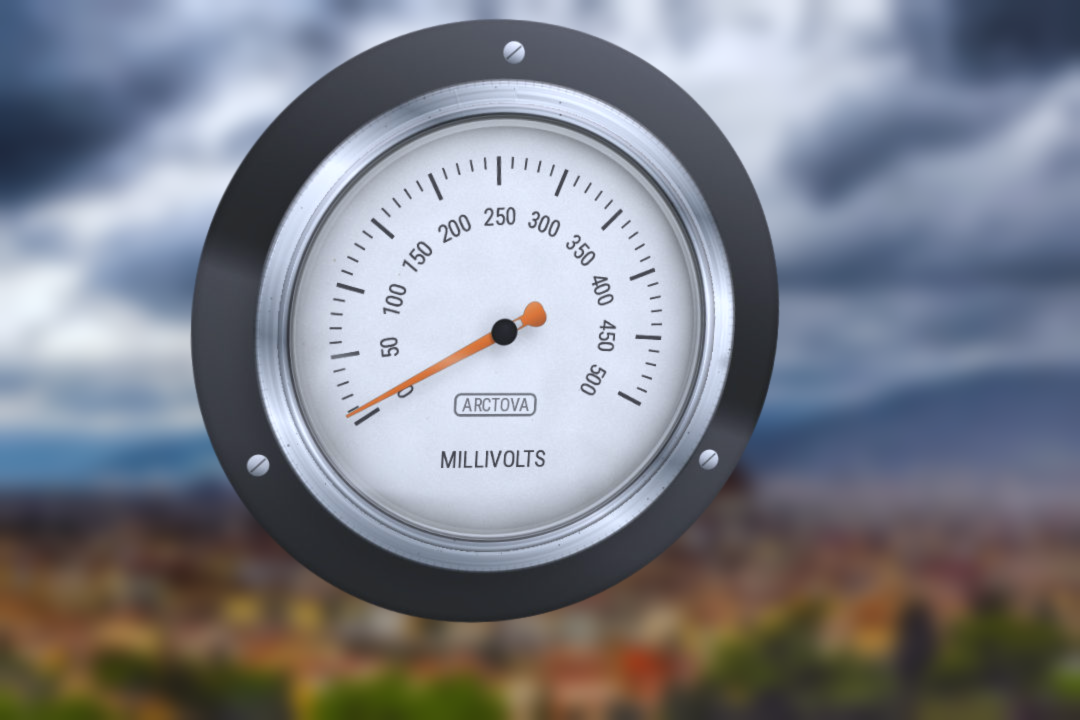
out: 10 mV
